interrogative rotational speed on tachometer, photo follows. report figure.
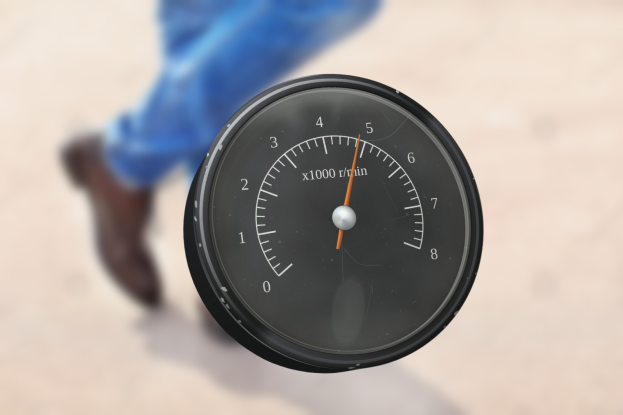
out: 4800 rpm
